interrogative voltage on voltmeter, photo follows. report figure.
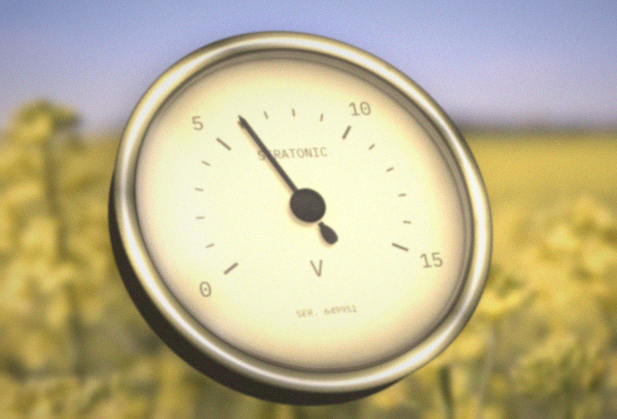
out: 6 V
